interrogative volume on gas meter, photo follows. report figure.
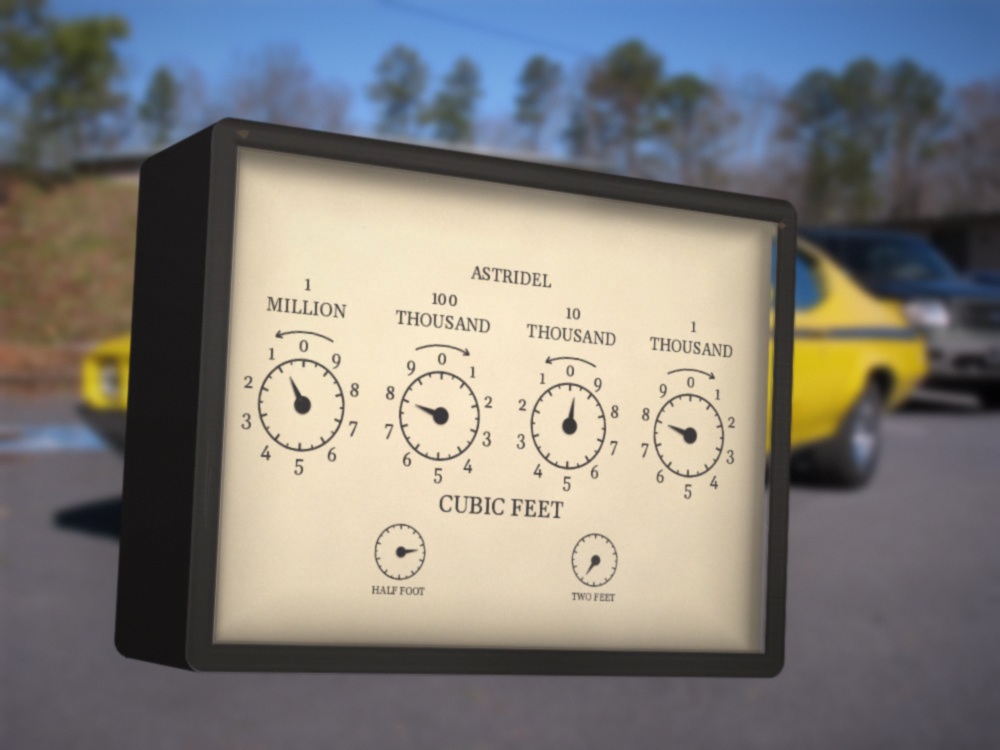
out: 79800 ft³
